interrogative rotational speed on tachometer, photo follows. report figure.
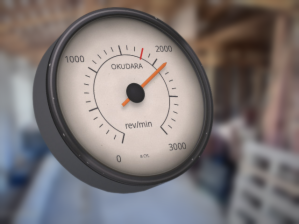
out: 2100 rpm
